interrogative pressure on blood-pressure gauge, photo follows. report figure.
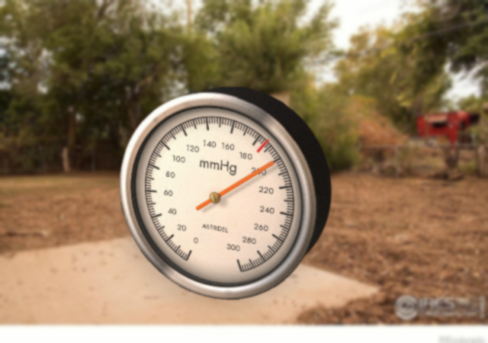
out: 200 mmHg
